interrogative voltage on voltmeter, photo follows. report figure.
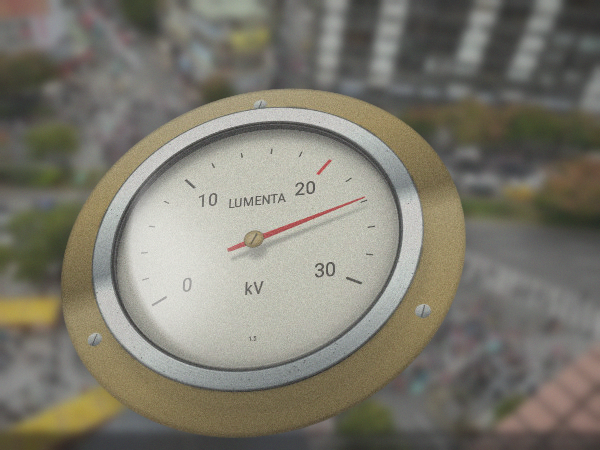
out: 24 kV
